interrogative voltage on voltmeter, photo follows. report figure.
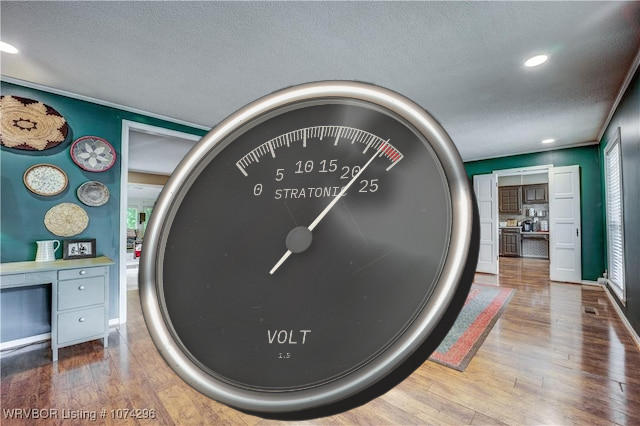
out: 22.5 V
